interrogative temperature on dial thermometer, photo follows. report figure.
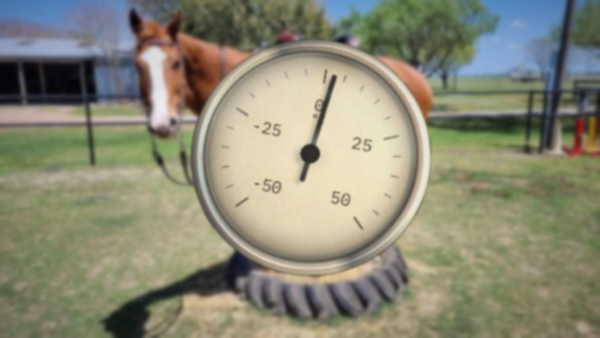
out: 2.5 °C
